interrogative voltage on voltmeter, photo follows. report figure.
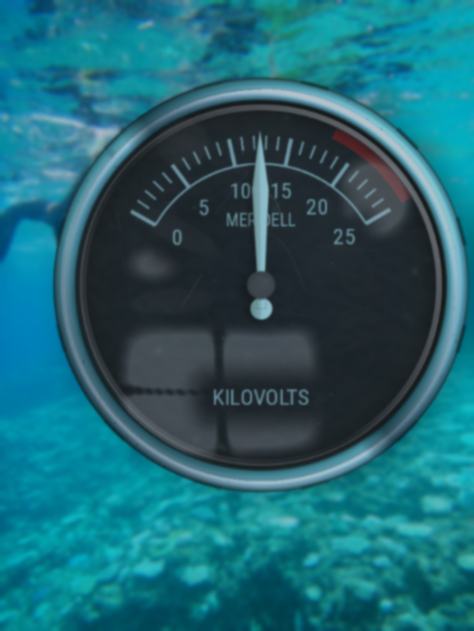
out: 12.5 kV
